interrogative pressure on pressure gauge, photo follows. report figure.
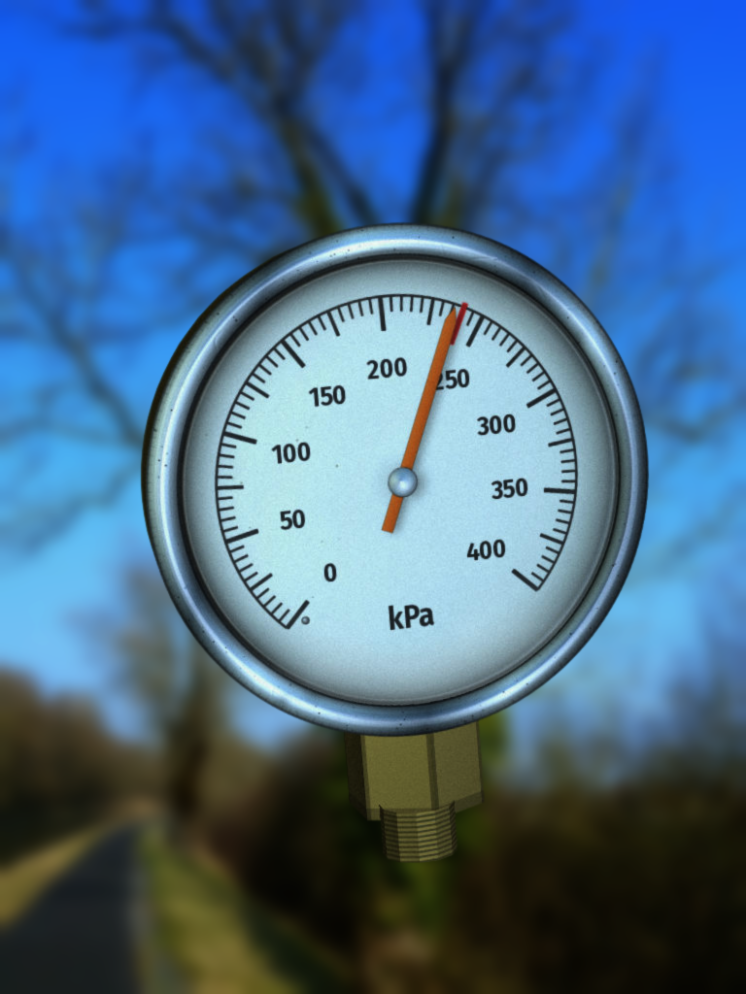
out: 235 kPa
